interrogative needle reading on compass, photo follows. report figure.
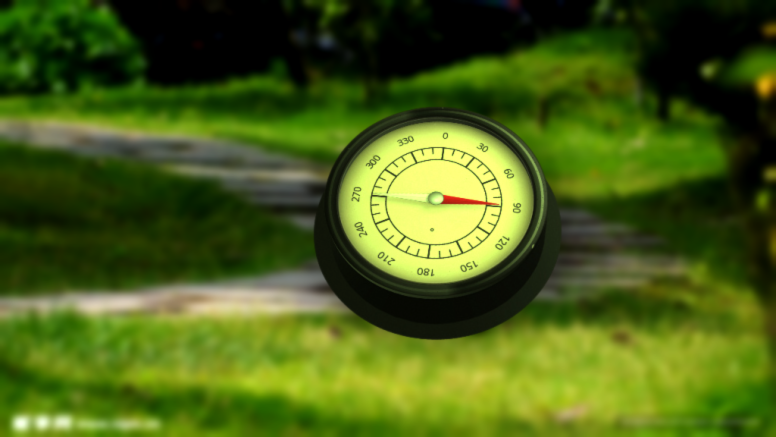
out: 90 °
